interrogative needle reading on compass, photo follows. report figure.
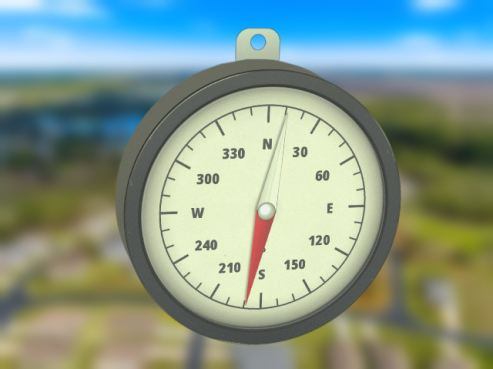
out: 190 °
